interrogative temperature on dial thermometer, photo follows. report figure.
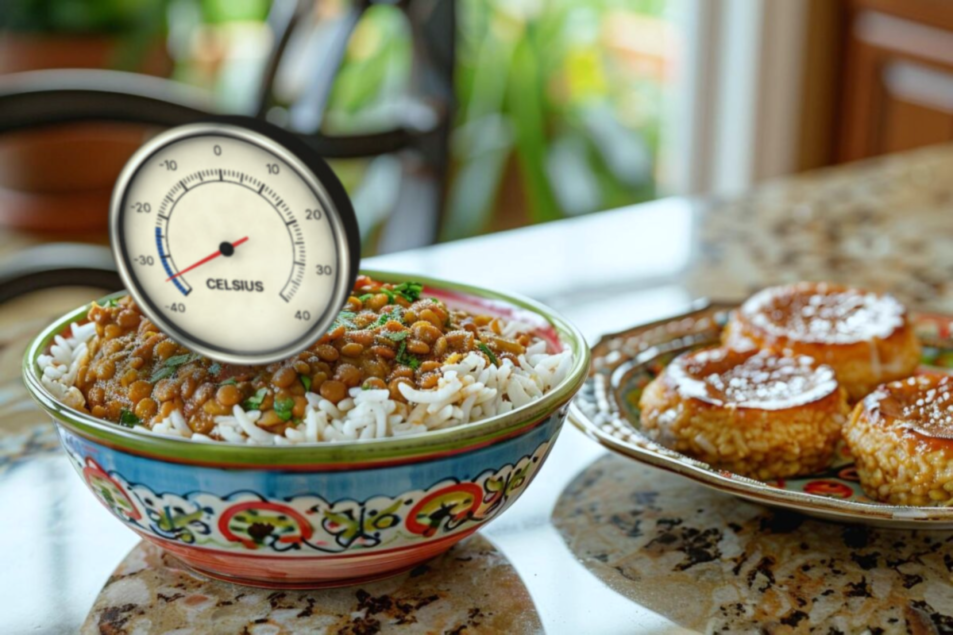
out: -35 °C
